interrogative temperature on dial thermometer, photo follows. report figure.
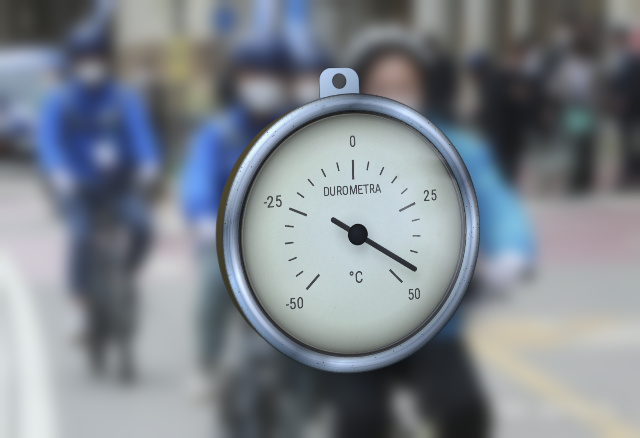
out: 45 °C
